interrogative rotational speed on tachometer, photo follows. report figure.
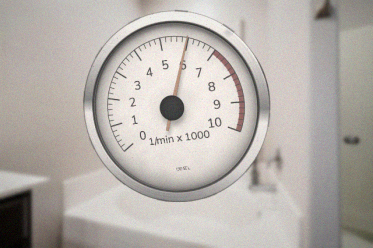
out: 6000 rpm
